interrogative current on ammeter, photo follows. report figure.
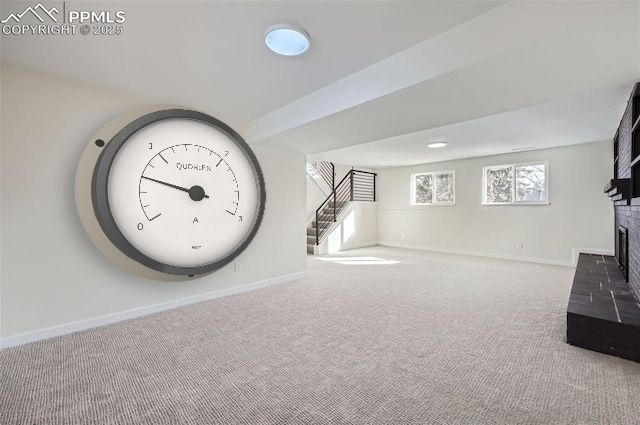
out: 0.6 A
